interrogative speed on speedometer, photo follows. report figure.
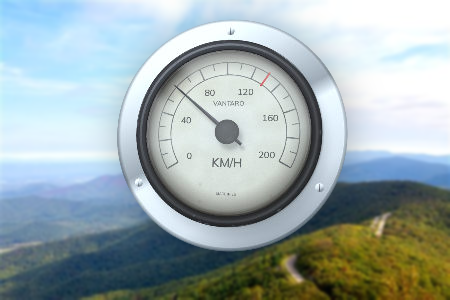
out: 60 km/h
